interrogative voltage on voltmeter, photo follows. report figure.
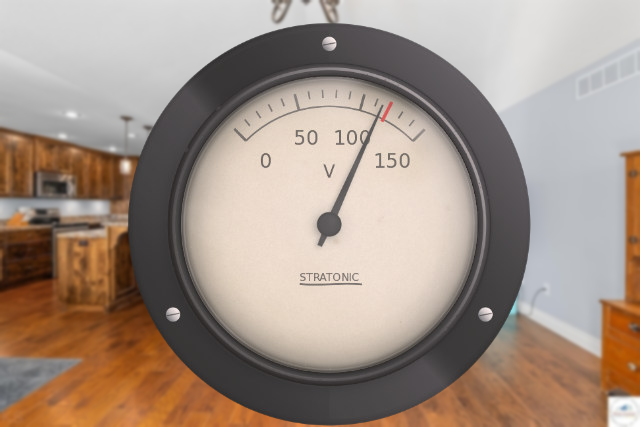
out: 115 V
